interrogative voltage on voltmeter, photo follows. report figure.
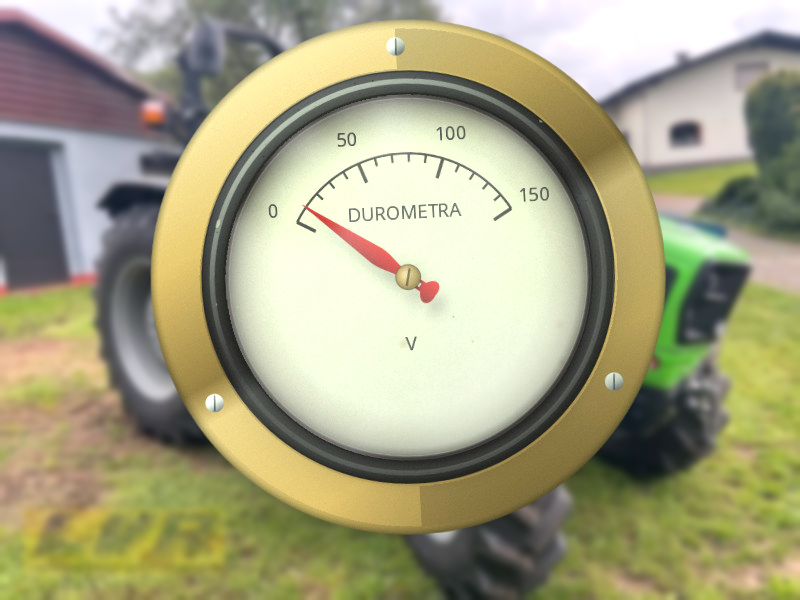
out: 10 V
